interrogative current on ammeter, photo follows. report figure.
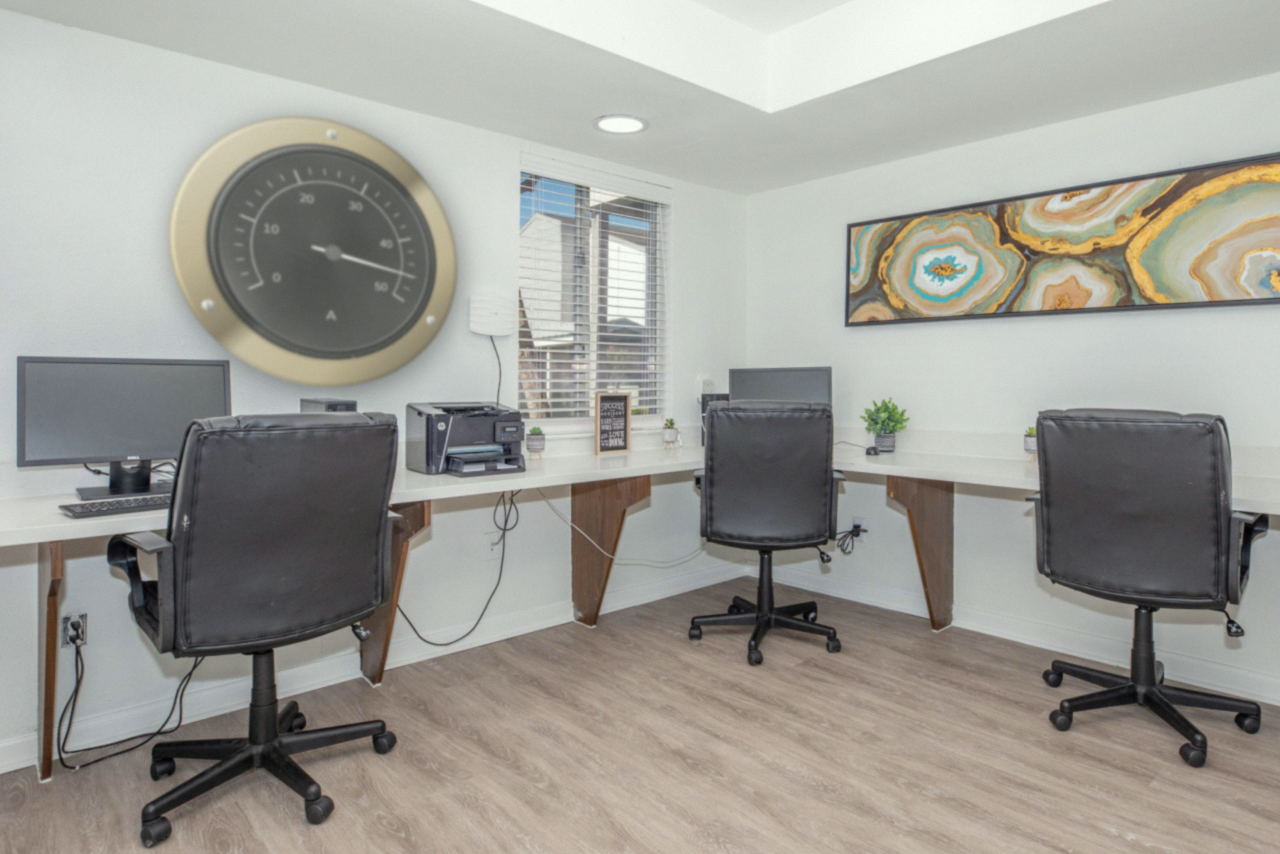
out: 46 A
